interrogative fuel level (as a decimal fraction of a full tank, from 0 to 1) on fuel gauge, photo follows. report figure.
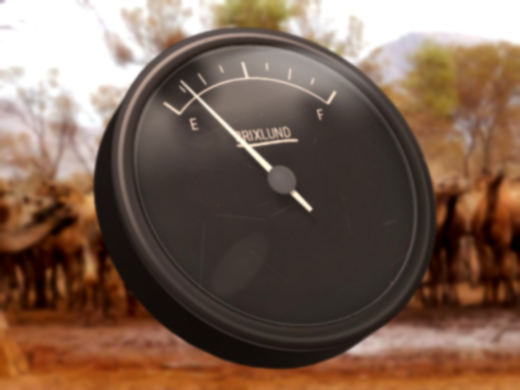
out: 0.125
